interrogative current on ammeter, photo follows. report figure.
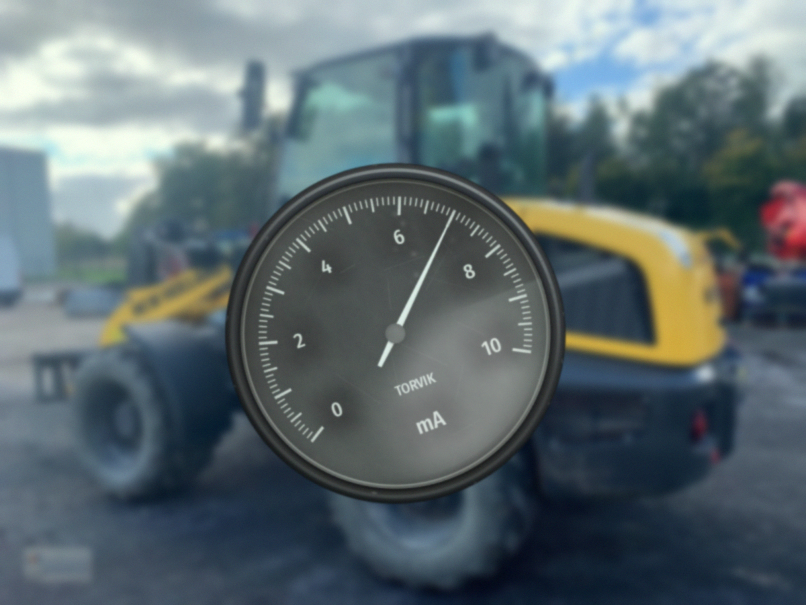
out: 7 mA
